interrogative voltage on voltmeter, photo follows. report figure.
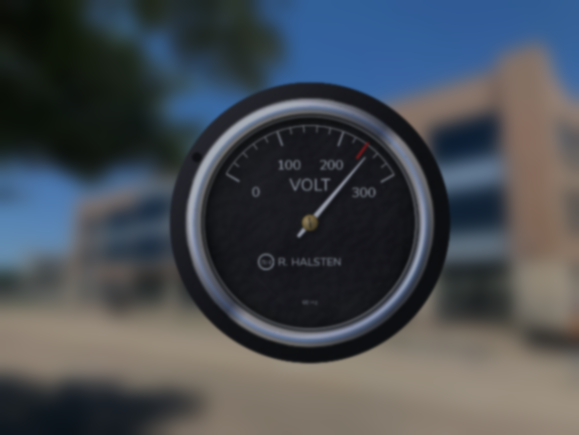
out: 250 V
